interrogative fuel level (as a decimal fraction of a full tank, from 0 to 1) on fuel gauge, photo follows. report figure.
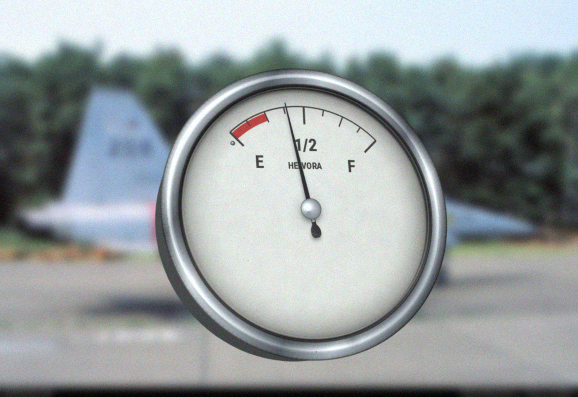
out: 0.375
